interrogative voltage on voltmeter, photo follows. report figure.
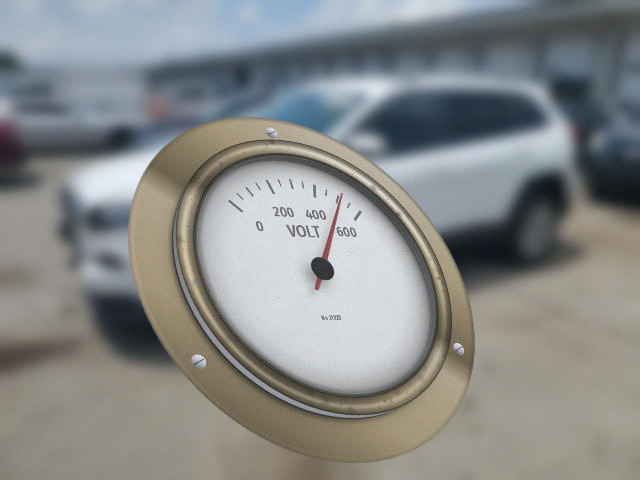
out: 500 V
